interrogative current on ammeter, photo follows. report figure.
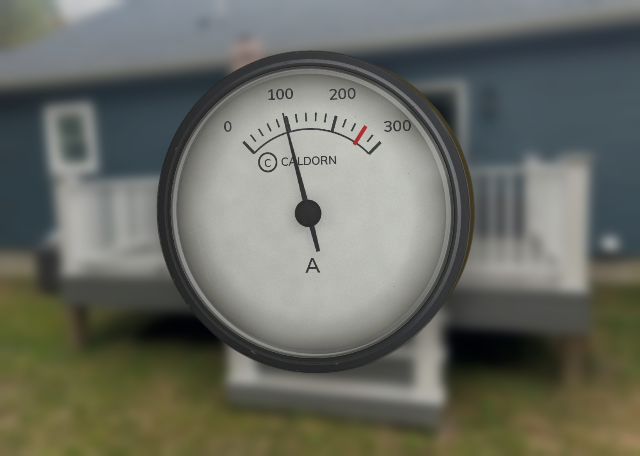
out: 100 A
